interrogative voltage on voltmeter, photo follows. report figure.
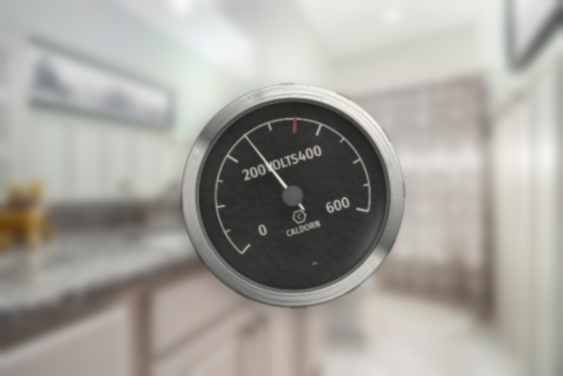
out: 250 V
